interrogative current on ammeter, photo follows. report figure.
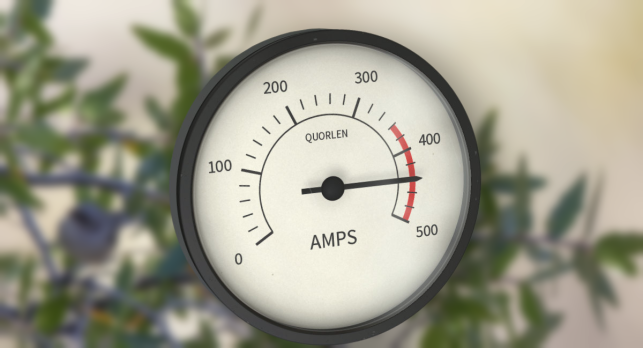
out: 440 A
